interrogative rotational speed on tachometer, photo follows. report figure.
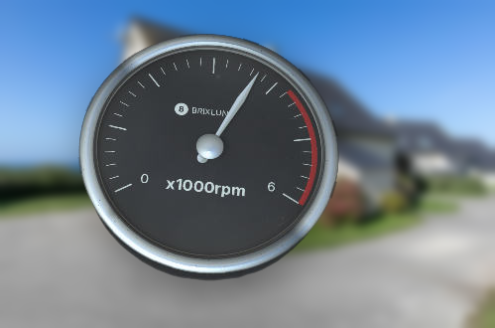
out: 3700 rpm
